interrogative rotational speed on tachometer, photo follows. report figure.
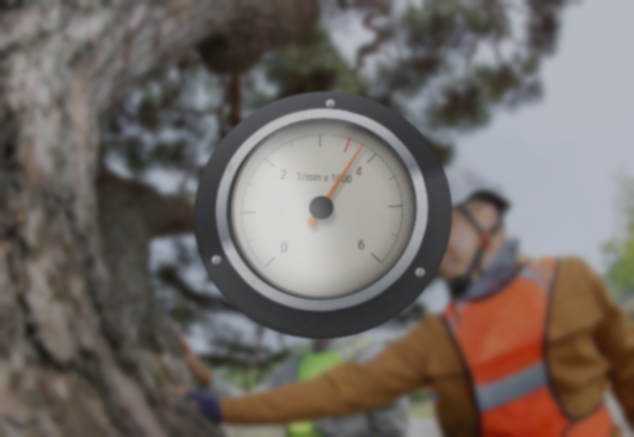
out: 3750 rpm
